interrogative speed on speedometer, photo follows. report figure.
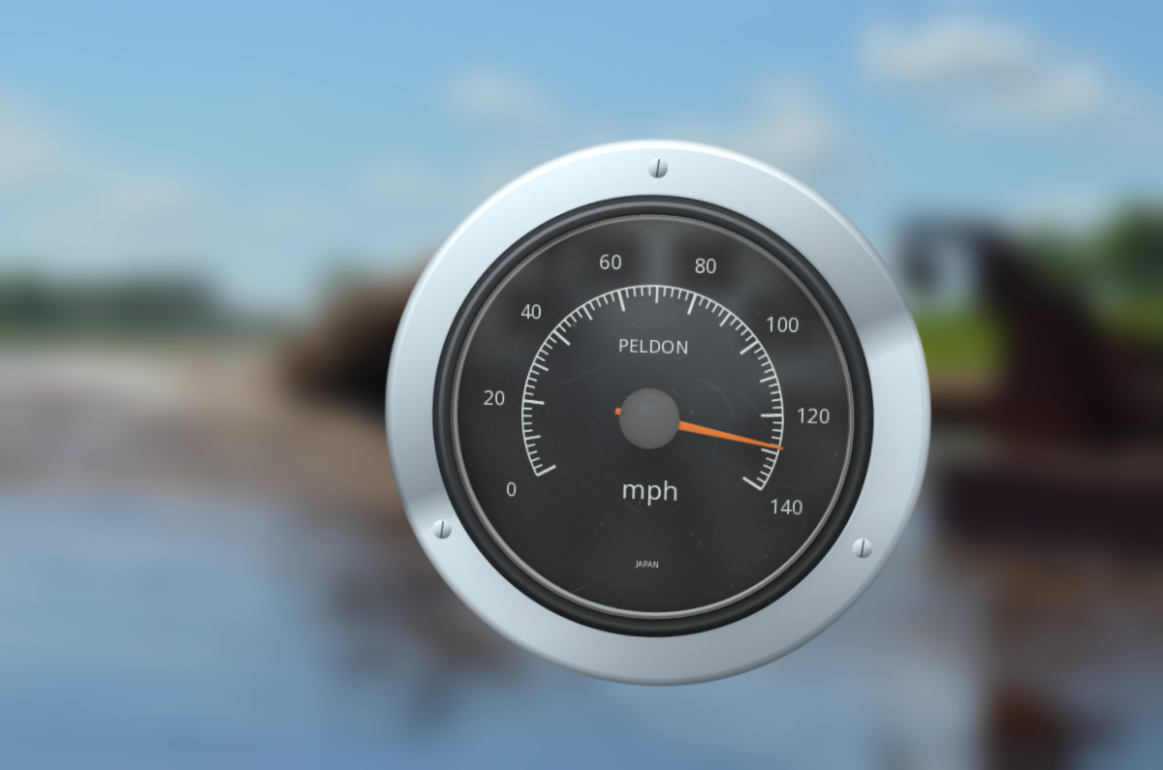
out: 128 mph
